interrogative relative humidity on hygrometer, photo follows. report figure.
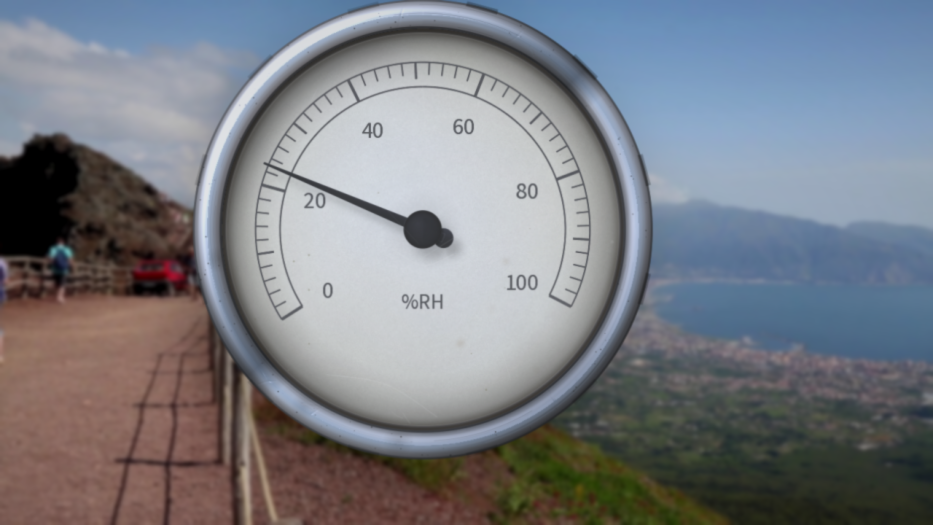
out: 23 %
